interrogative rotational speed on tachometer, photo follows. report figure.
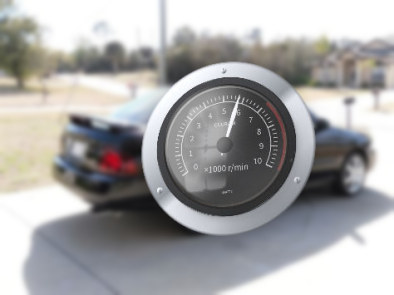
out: 5800 rpm
